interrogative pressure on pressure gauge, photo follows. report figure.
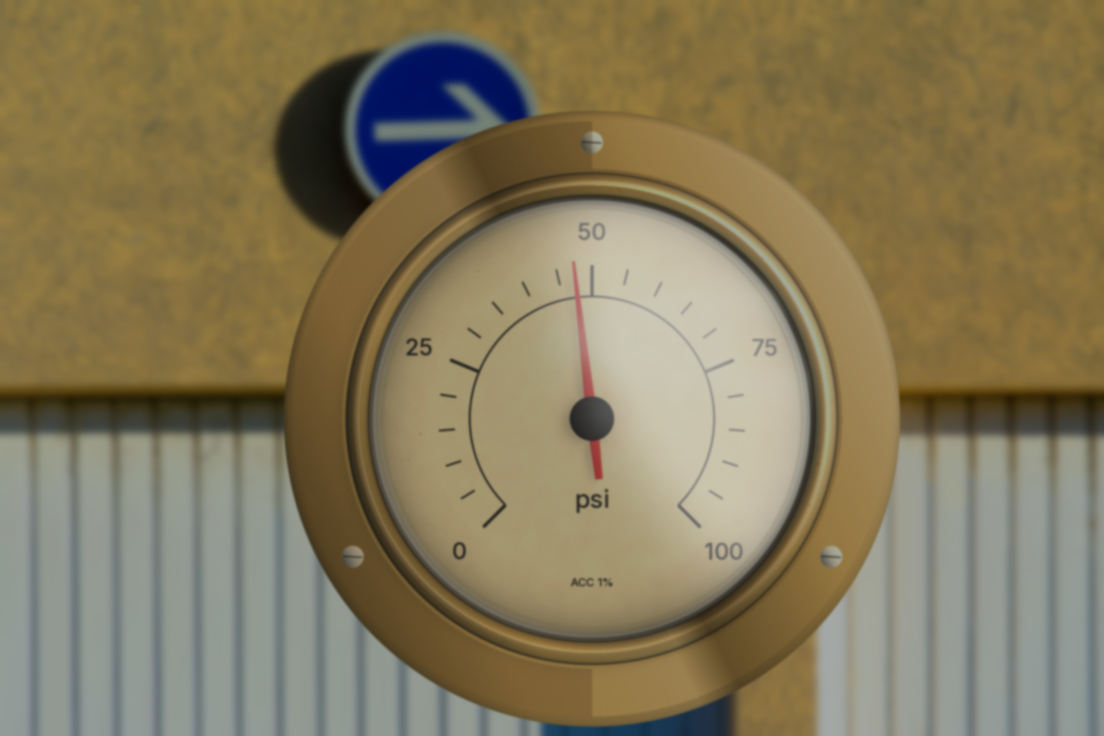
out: 47.5 psi
